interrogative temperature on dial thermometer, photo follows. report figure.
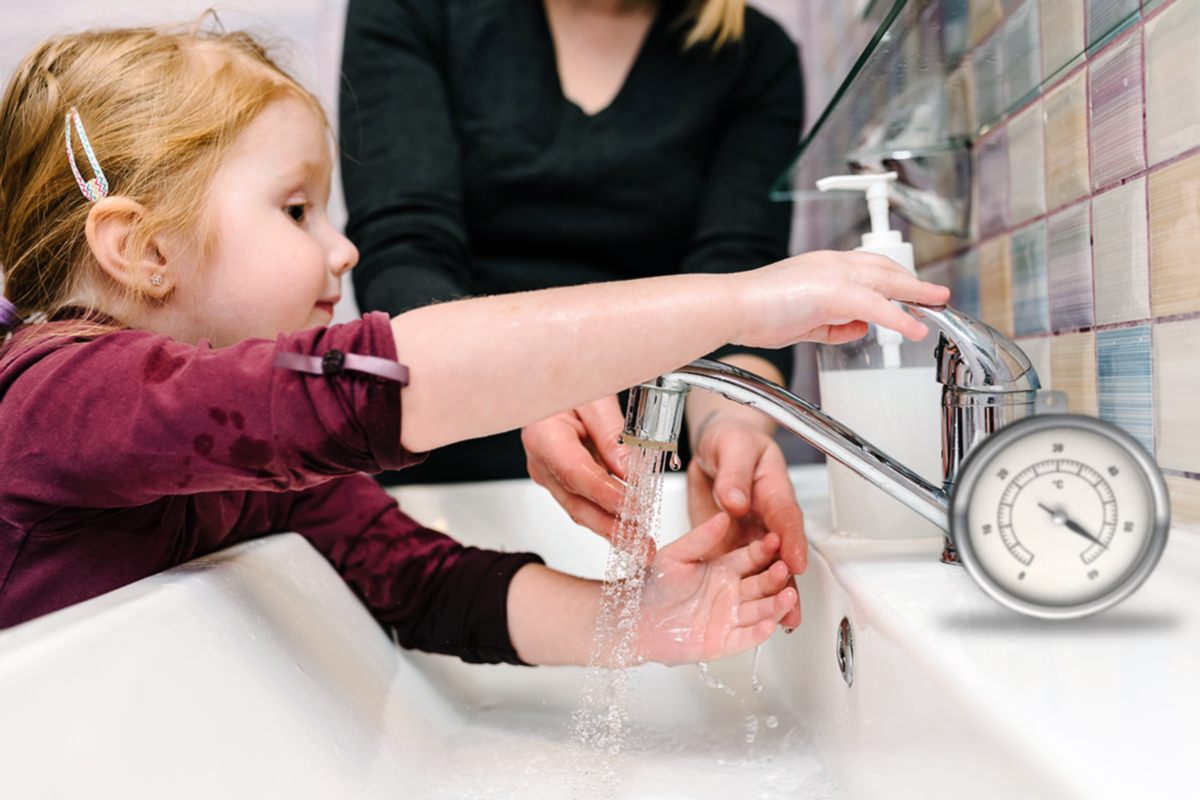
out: 55 °C
